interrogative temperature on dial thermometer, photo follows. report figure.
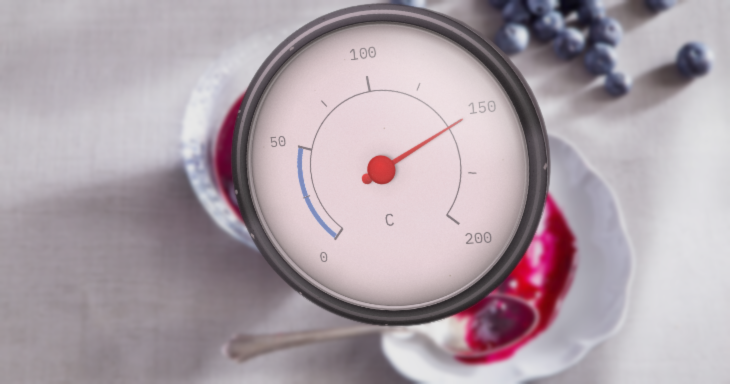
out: 150 °C
